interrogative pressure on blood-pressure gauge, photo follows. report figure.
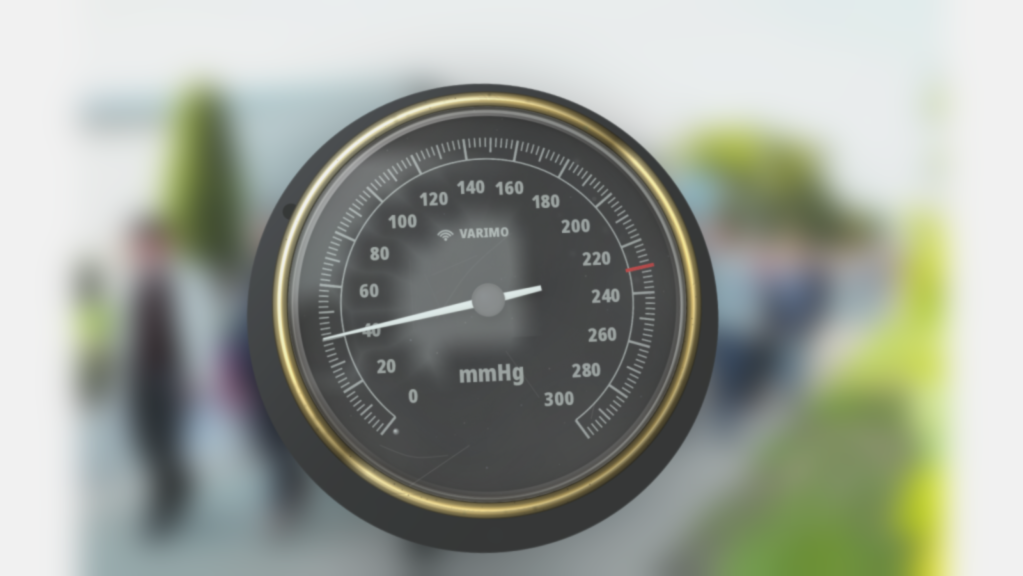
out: 40 mmHg
